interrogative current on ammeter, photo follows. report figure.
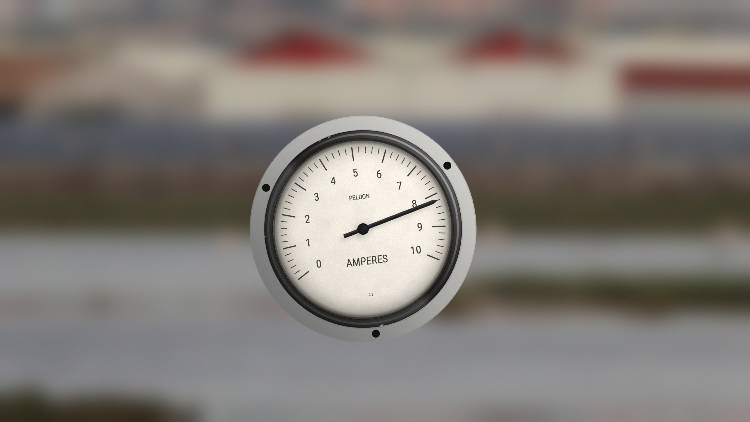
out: 8.2 A
